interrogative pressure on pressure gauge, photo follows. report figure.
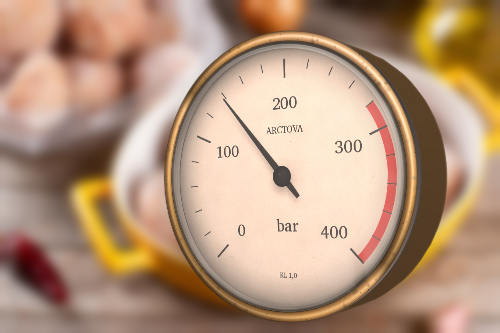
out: 140 bar
